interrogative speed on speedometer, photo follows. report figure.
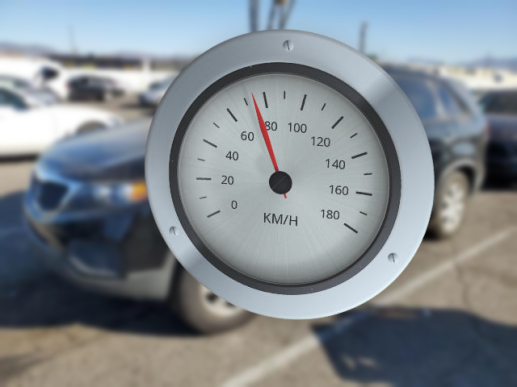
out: 75 km/h
